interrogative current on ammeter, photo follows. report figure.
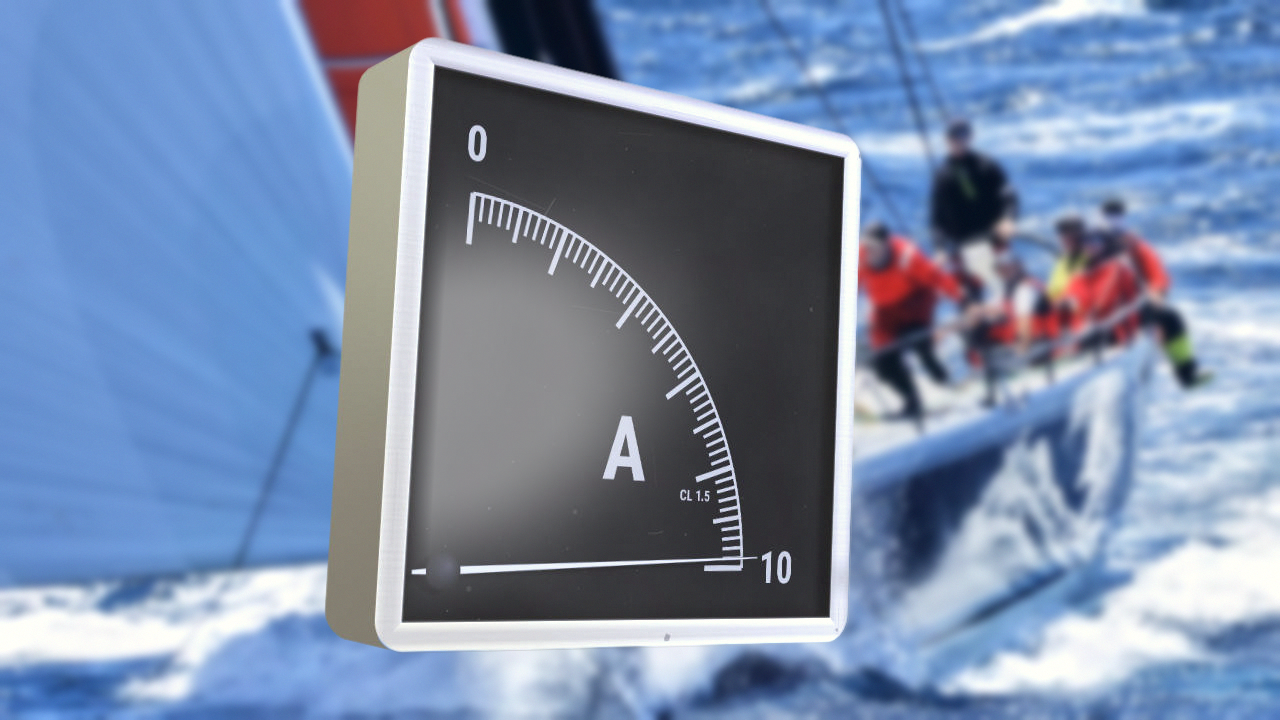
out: 9.8 A
